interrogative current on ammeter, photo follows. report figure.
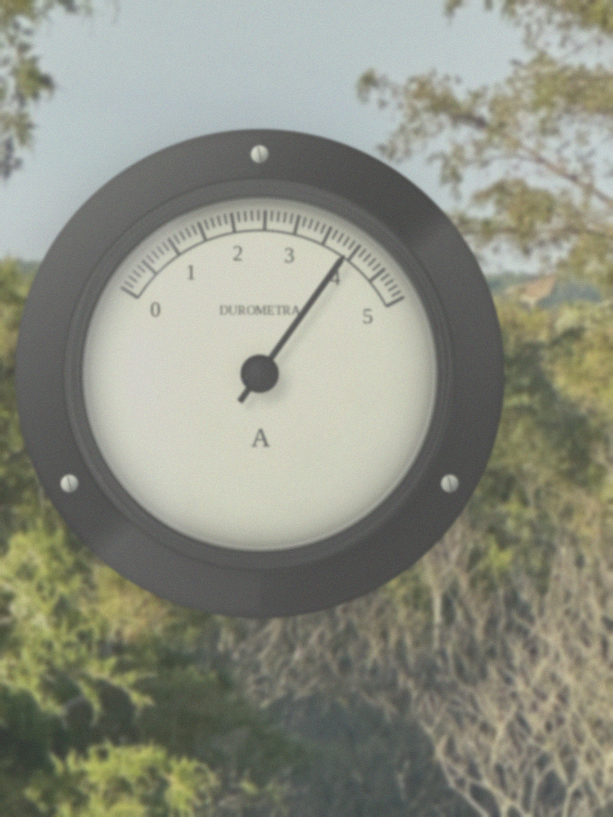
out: 3.9 A
